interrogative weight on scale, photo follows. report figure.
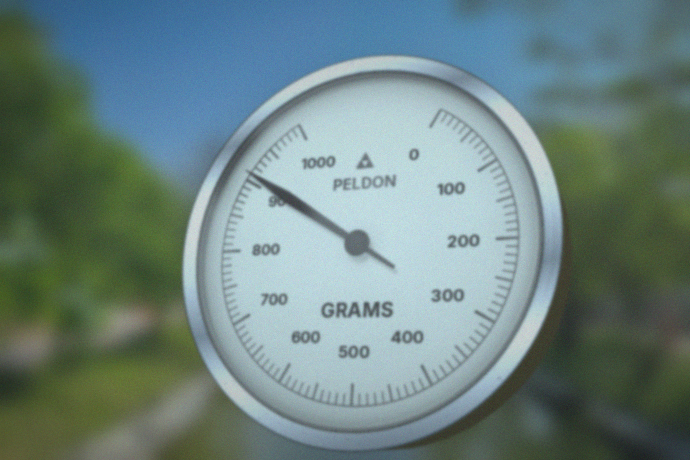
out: 910 g
